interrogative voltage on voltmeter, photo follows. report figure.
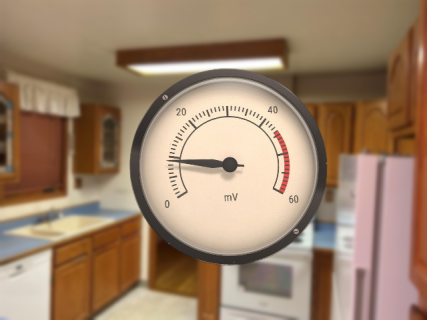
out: 9 mV
